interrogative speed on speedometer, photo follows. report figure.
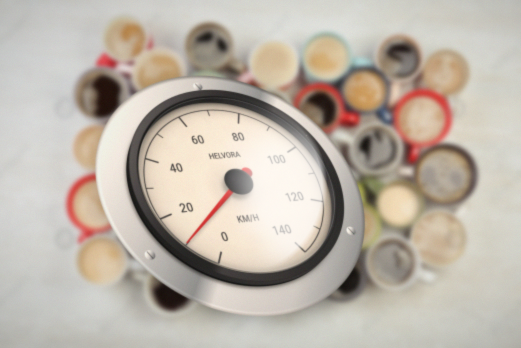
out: 10 km/h
